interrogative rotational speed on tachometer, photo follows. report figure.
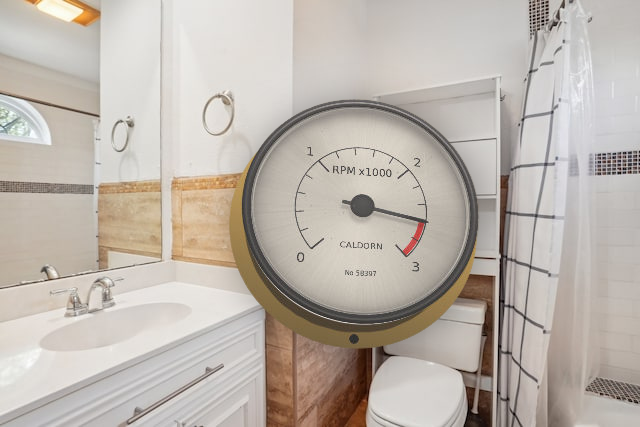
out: 2600 rpm
